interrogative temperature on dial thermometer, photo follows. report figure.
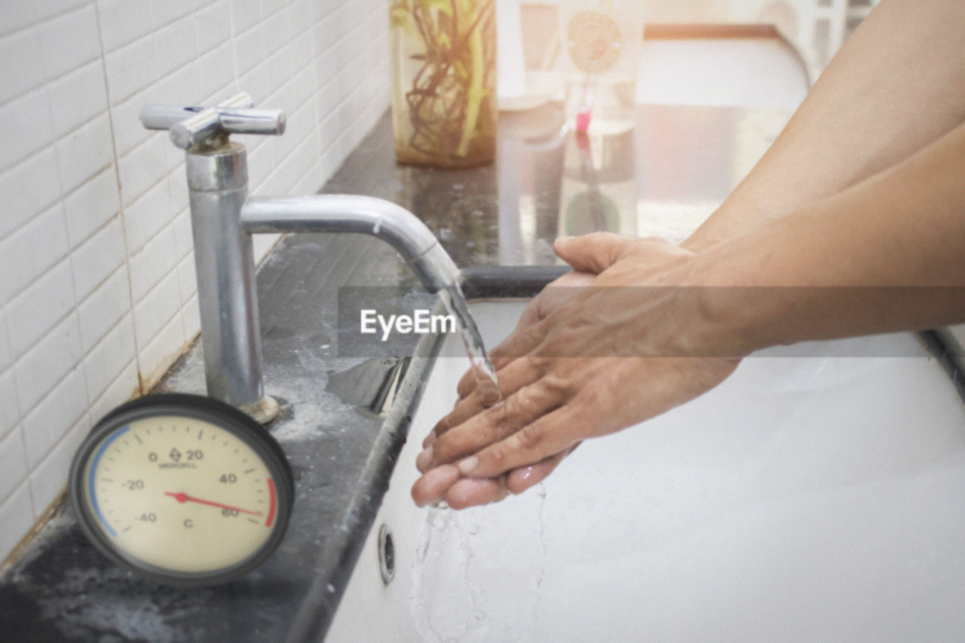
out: 56 °C
